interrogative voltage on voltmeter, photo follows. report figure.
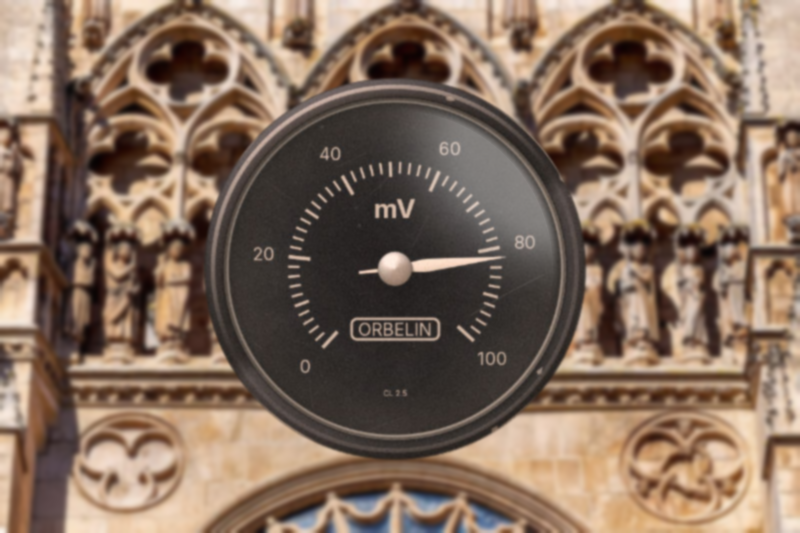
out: 82 mV
